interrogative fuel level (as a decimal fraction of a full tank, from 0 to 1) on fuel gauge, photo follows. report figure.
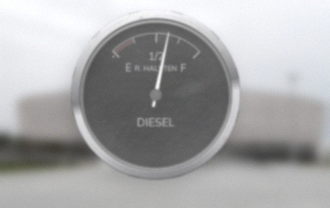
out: 0.625
